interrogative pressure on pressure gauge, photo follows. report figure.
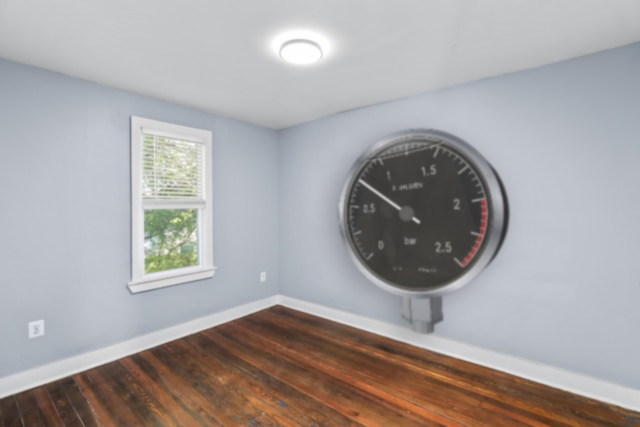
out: 0.75 bar
